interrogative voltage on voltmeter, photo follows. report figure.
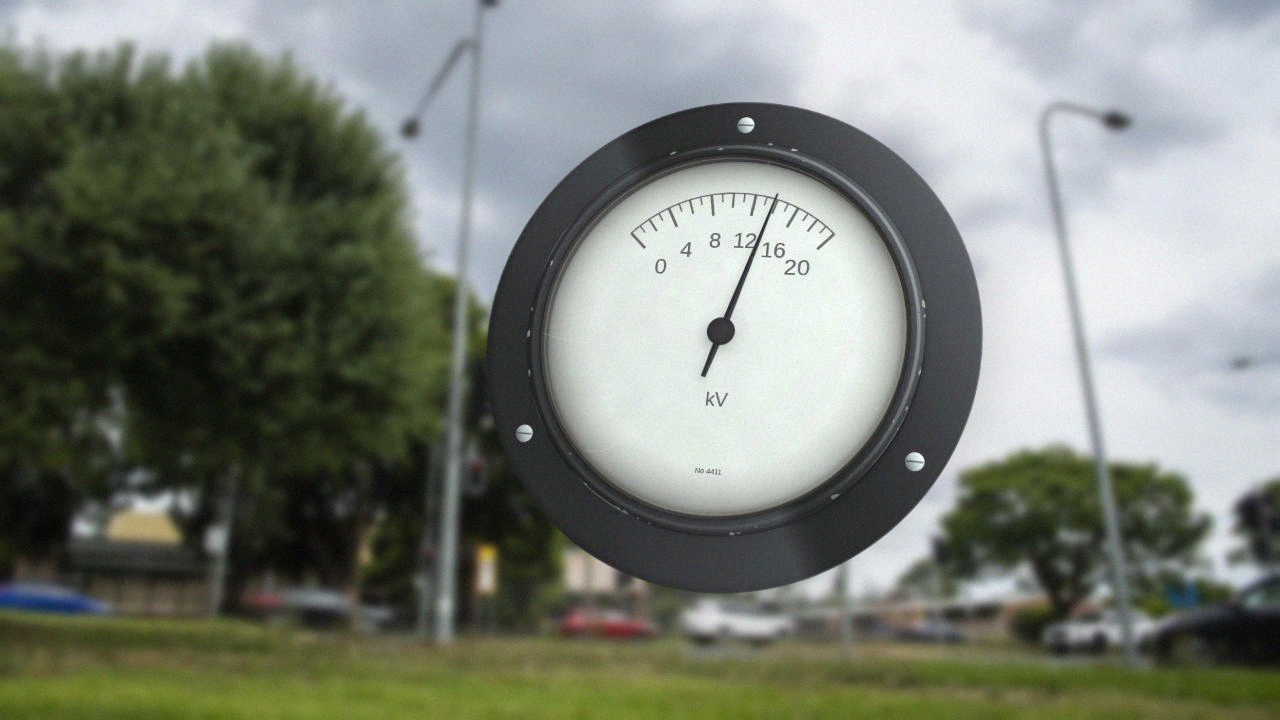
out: 14 kV
